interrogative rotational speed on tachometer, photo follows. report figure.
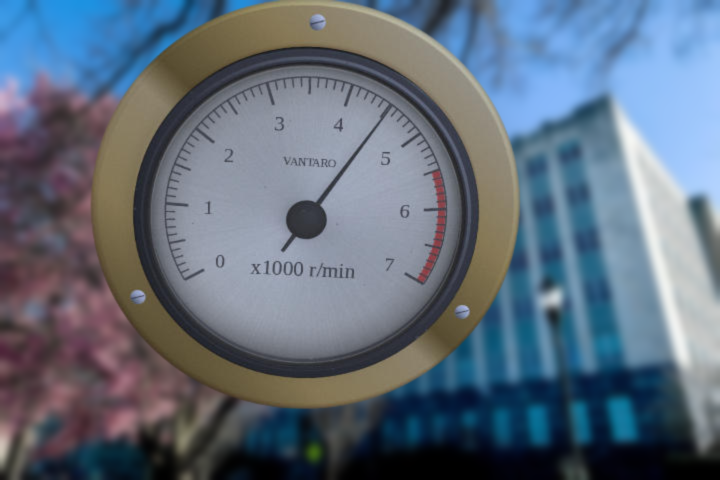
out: 4500 rpm
